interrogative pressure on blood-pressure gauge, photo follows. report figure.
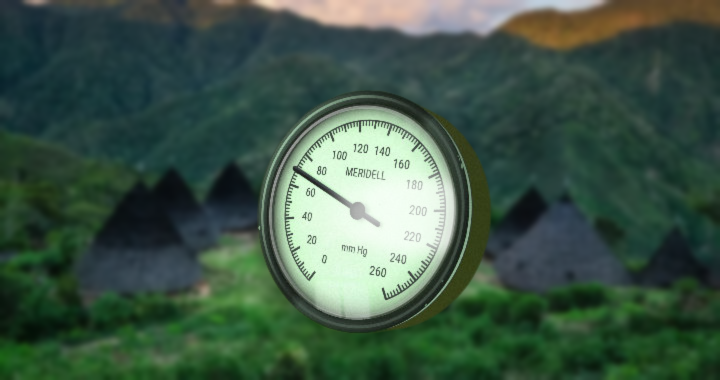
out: 70 mmHg
